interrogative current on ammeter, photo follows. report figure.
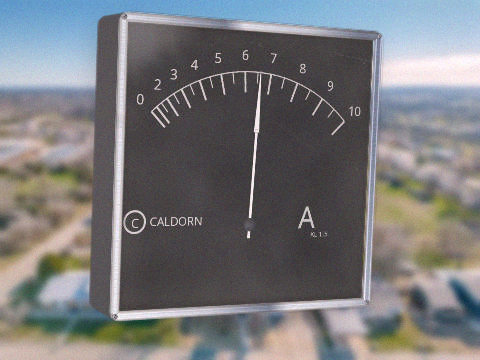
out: 6.5 A
